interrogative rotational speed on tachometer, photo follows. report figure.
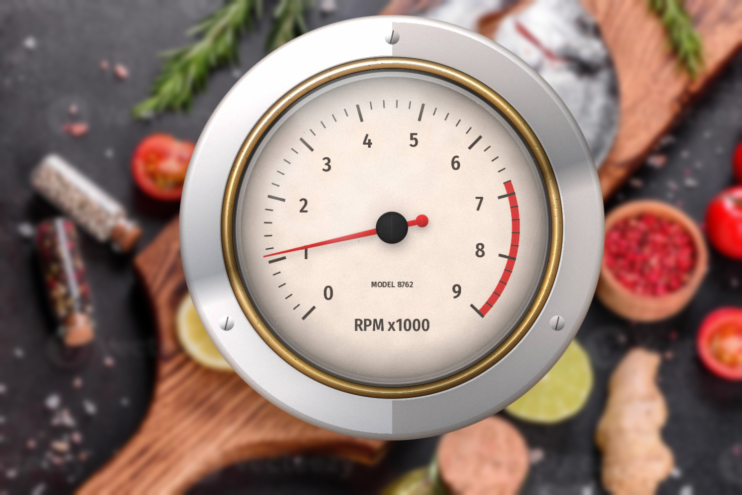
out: 1100 rpm
